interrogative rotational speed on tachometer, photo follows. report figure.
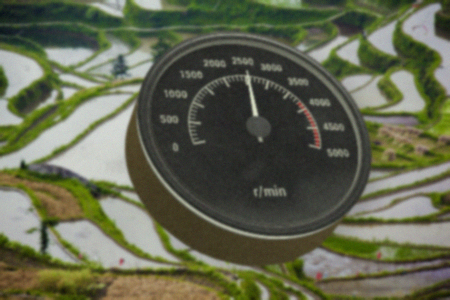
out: 2500 rpm
